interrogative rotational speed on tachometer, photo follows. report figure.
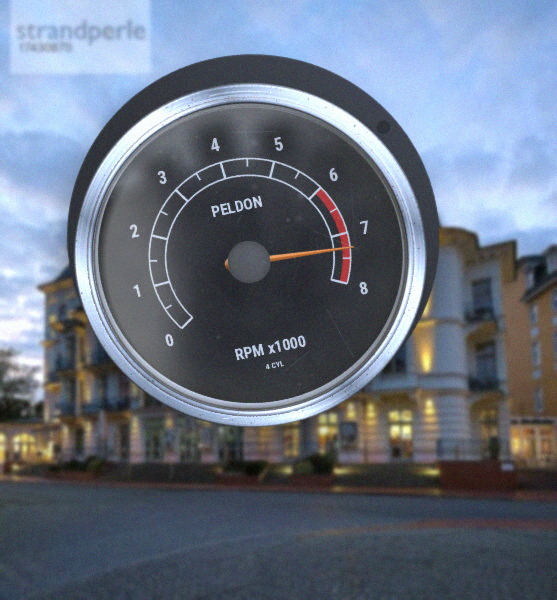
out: 7250 rpm
